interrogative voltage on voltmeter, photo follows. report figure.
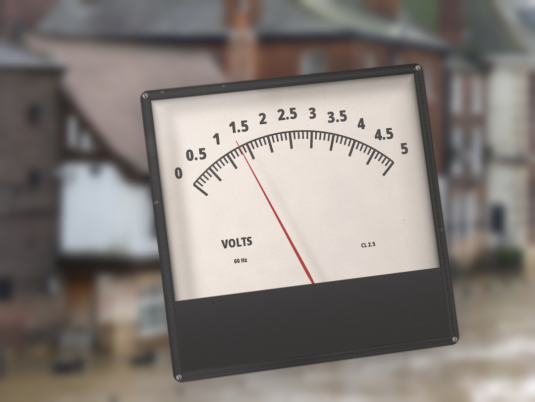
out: 1.3 V
